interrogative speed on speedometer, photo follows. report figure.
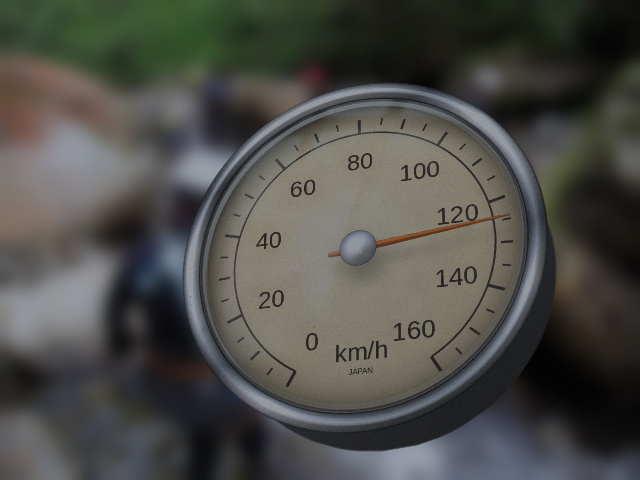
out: 125 km/h
